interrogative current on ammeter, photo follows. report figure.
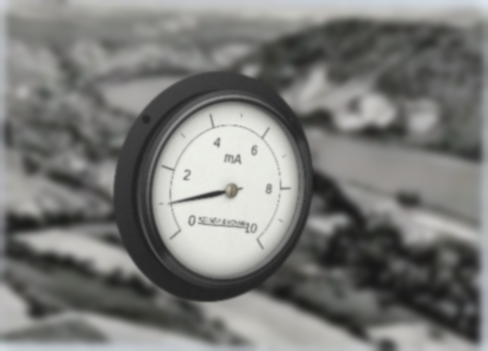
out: 1 mA
